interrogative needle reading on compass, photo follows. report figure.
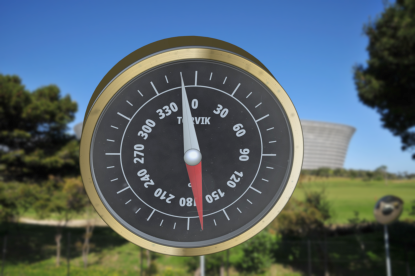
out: 170 °
